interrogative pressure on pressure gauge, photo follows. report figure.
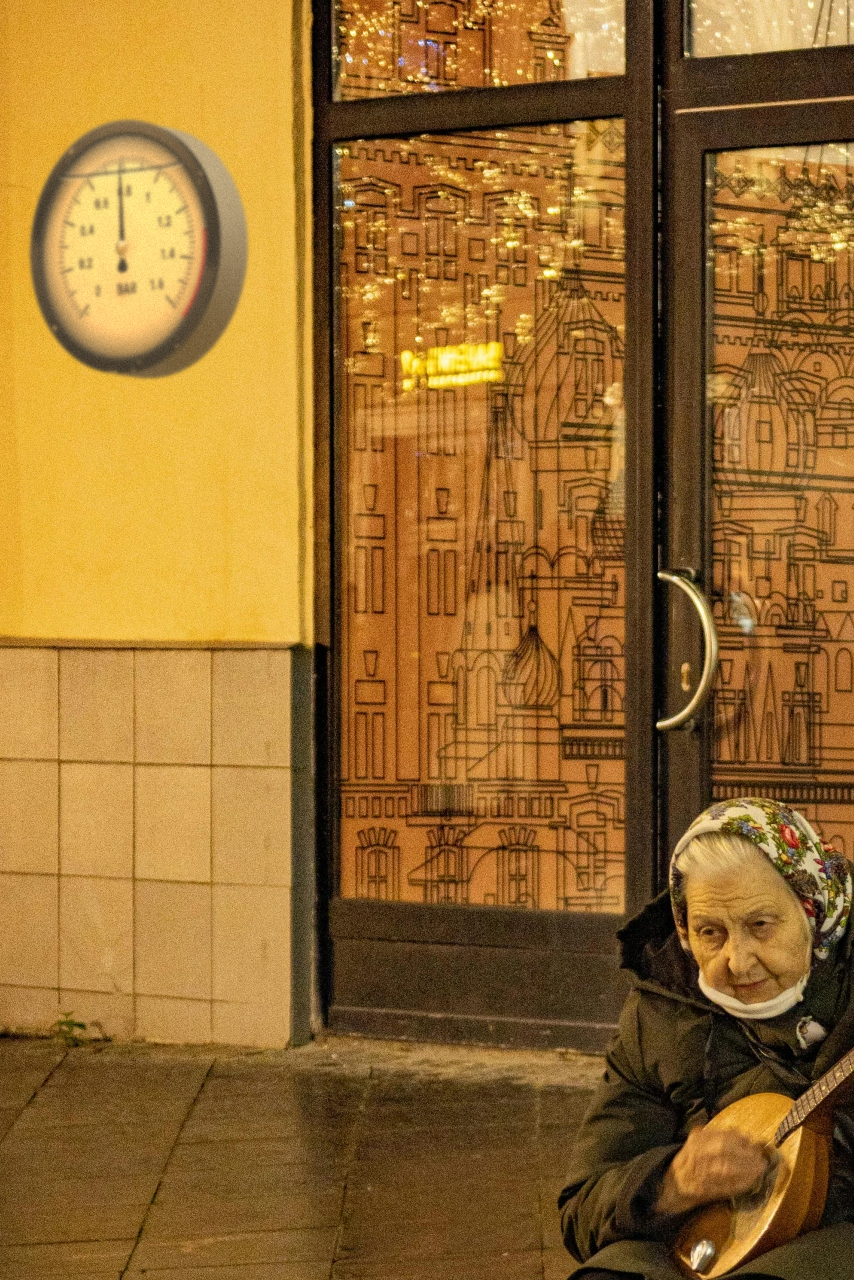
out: 0.8 bar
